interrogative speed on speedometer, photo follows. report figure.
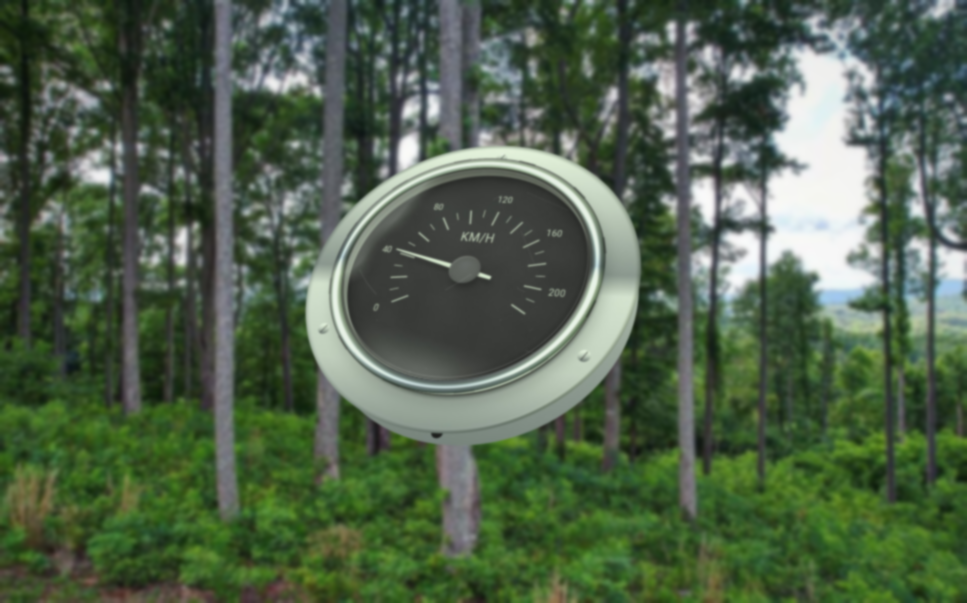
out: 40 km/h
